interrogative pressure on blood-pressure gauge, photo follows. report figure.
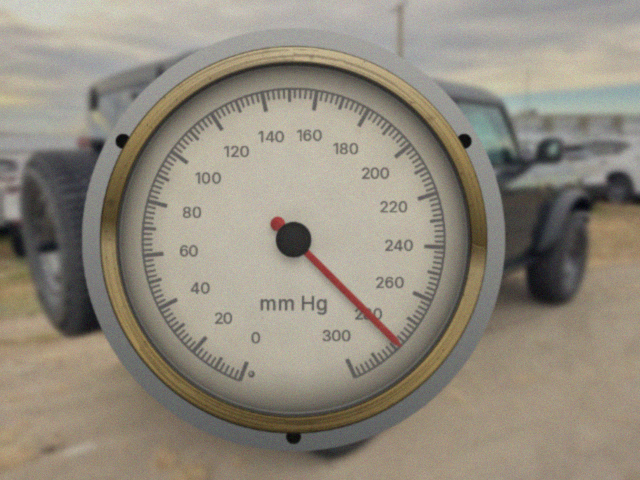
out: 280 mmHg
